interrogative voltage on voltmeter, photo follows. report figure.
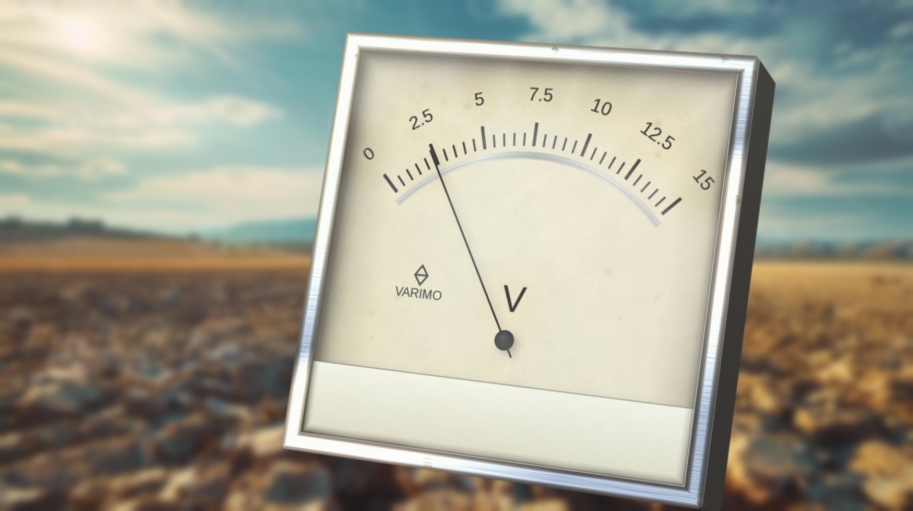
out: 2.5 V
